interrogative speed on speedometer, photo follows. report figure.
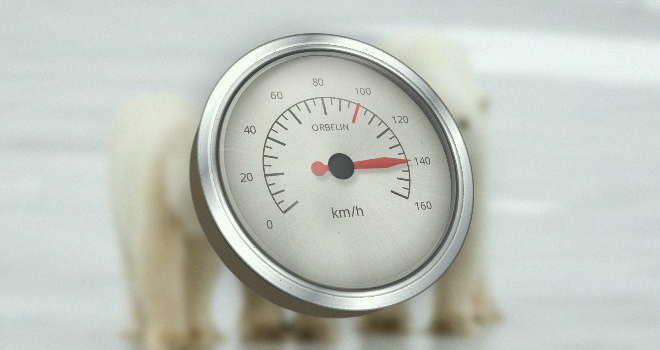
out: 140 km/h
